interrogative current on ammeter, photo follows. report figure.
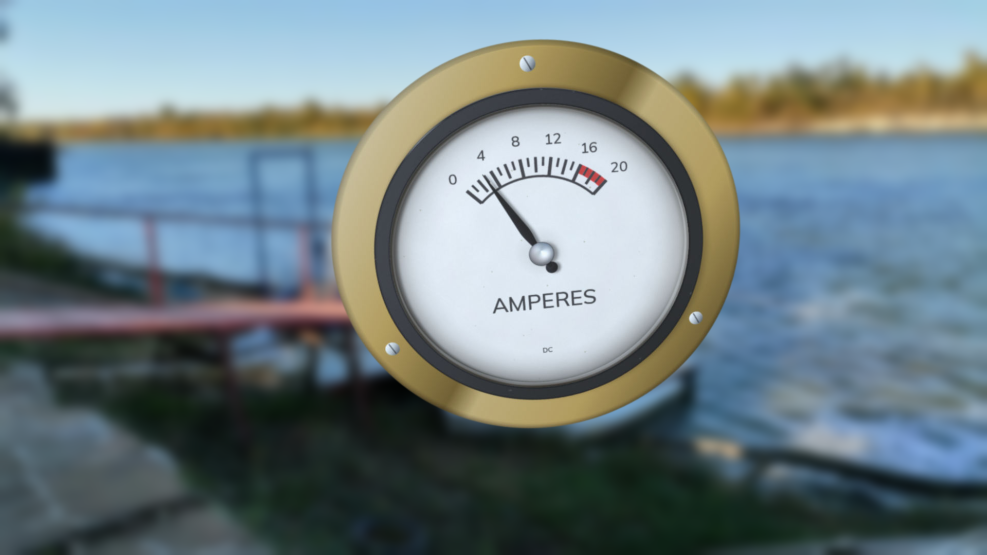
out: 3 A
